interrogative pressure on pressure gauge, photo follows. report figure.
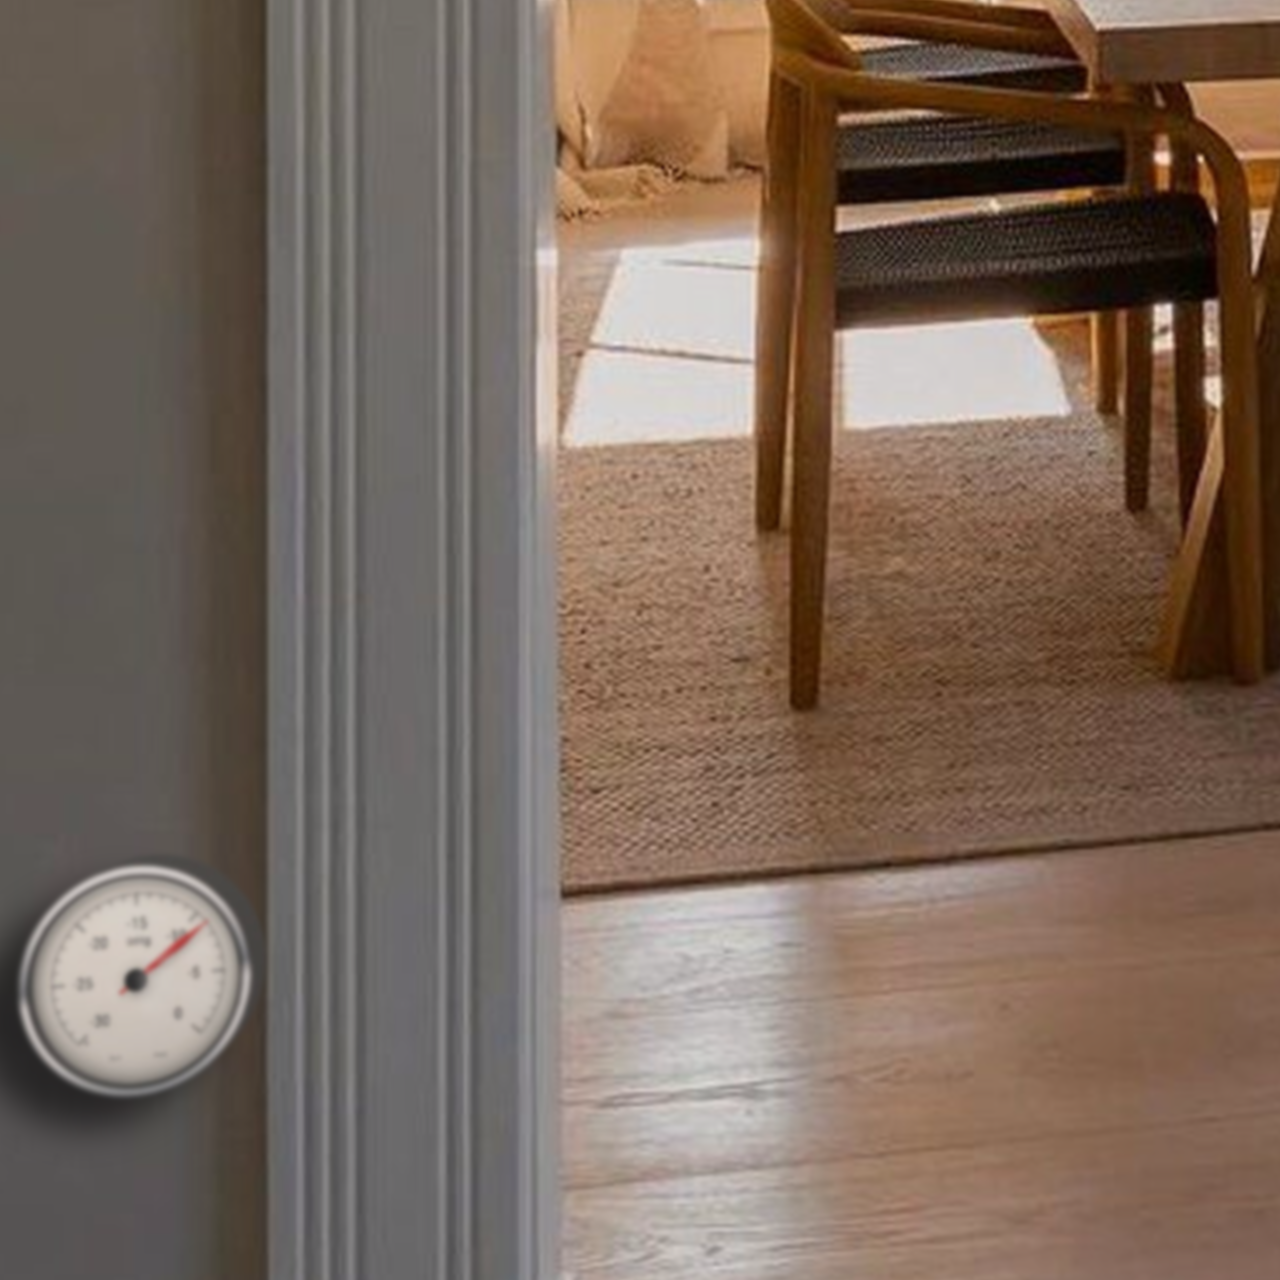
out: -9 inHg
